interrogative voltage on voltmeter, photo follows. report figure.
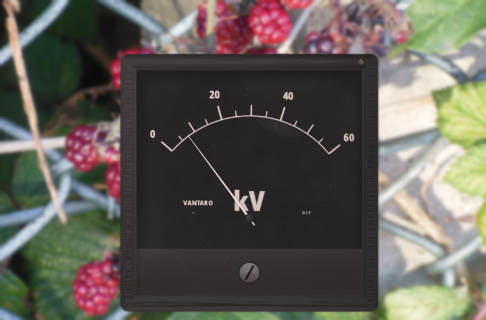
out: 7.5 kV
